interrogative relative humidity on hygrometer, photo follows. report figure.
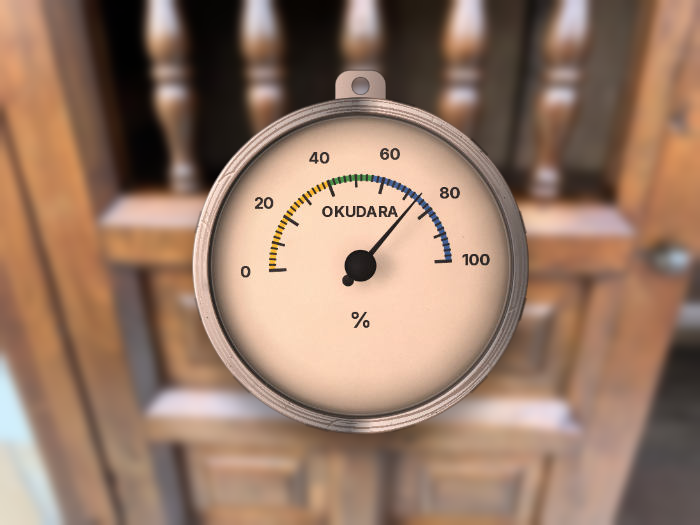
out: 74 %
